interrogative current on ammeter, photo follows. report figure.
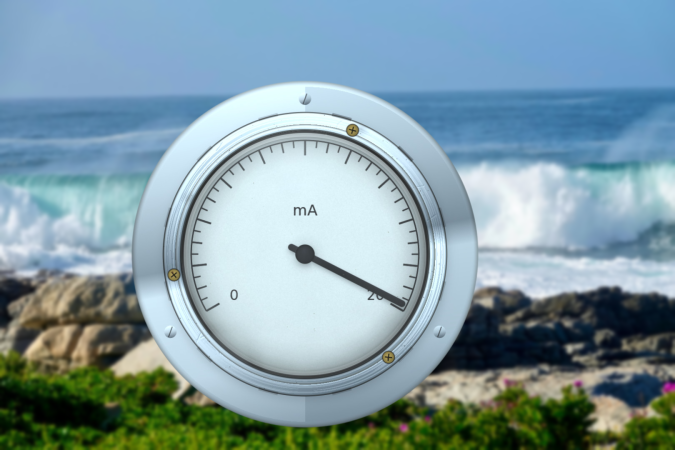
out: 19.75 mA
